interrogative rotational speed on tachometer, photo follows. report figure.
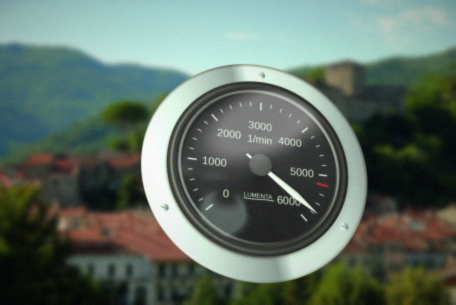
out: 5800 rpm
